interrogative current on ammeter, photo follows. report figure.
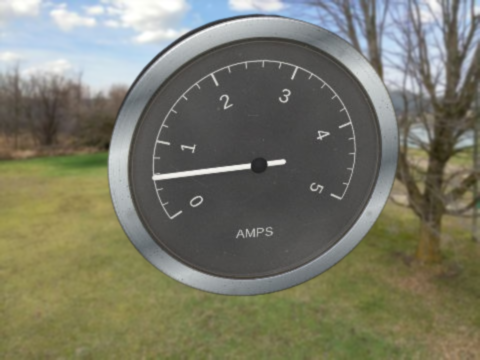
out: 0.6 A
